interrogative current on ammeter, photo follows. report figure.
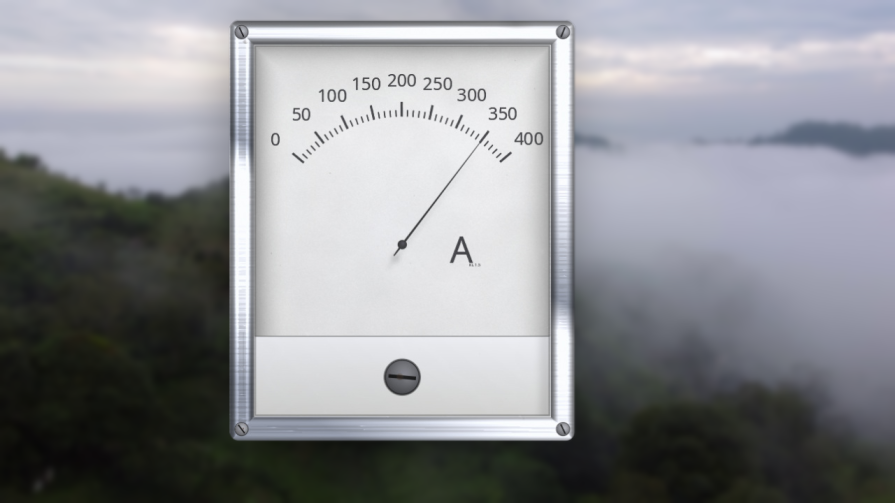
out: 350 A
